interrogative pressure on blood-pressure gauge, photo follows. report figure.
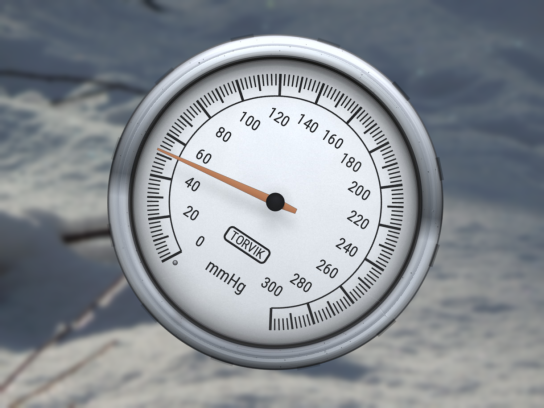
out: 52 mmHg
